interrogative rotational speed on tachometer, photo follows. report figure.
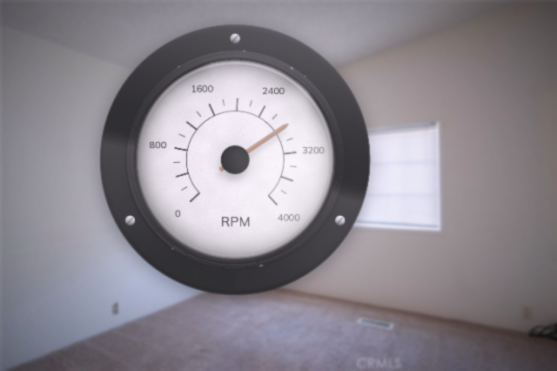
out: 2800 rpm
